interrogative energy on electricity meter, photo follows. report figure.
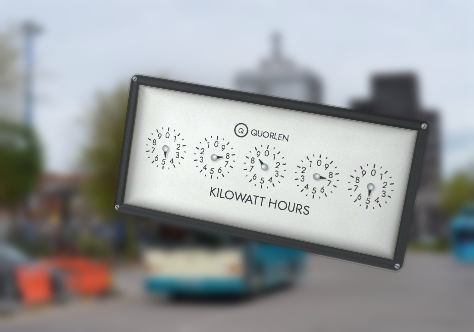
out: 47875 kWh
